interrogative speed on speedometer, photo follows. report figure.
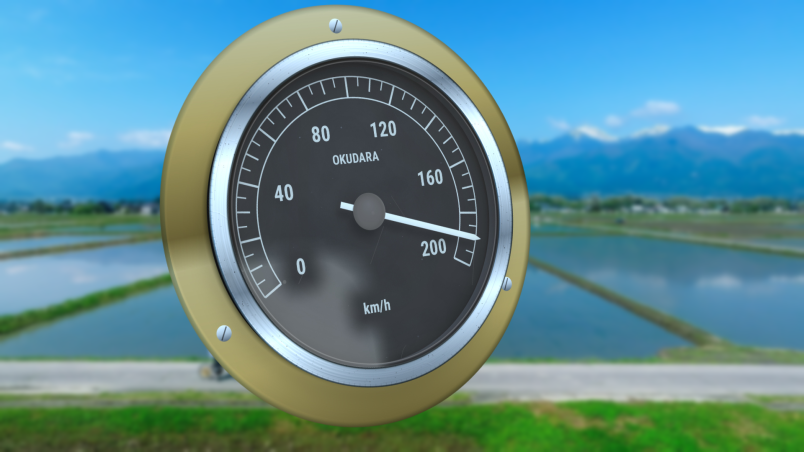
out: 190 km/h
